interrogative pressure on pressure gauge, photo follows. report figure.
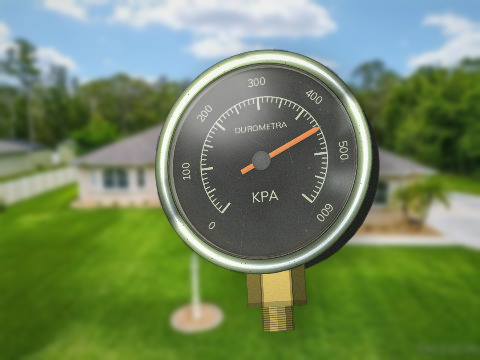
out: 450 kPa
